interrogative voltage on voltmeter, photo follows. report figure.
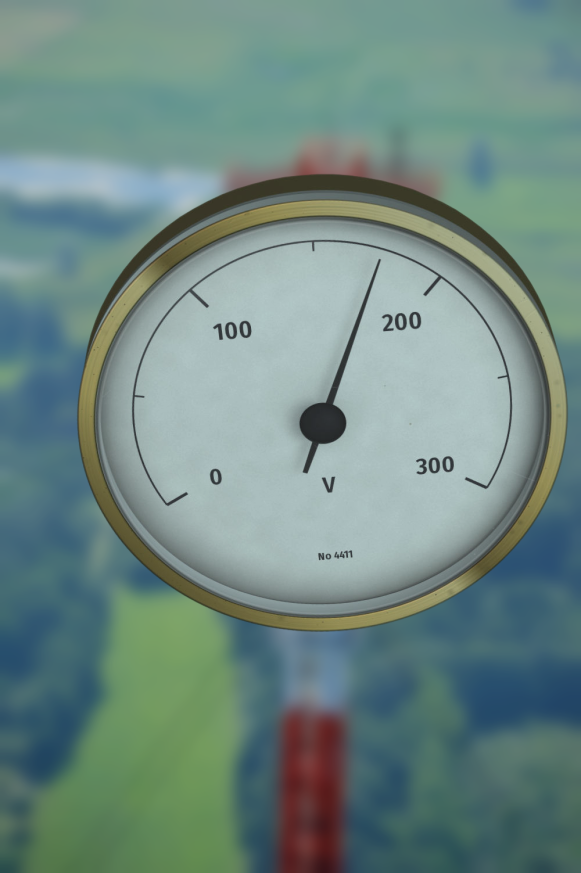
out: 175 V
